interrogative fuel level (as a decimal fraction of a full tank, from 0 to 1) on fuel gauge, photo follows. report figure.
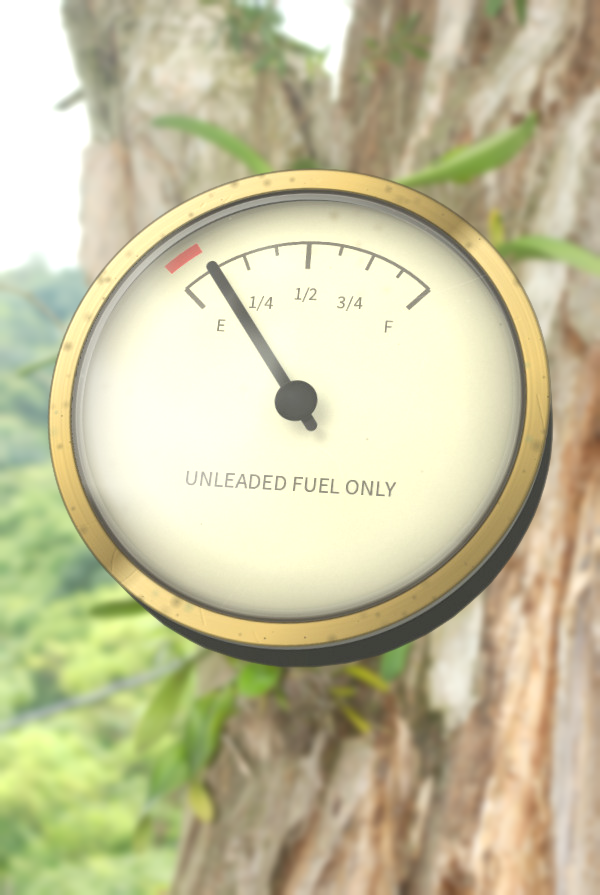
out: 0.125
